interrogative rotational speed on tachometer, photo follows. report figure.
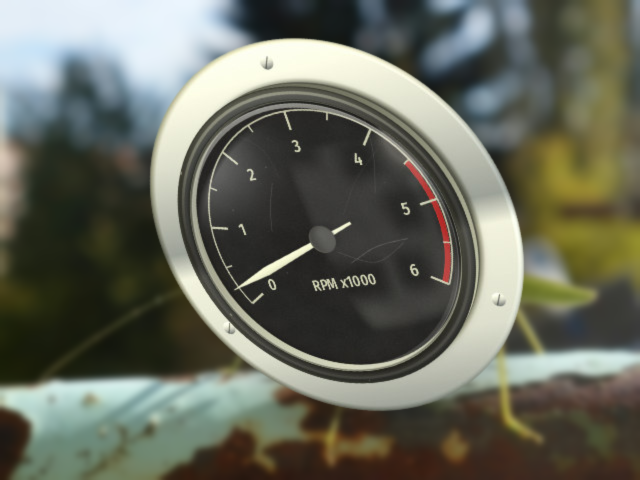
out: 250 rpm
